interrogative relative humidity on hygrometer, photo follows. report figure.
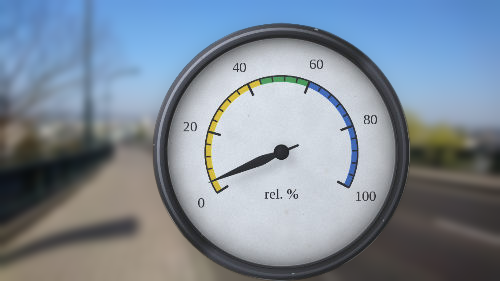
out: 4 %
